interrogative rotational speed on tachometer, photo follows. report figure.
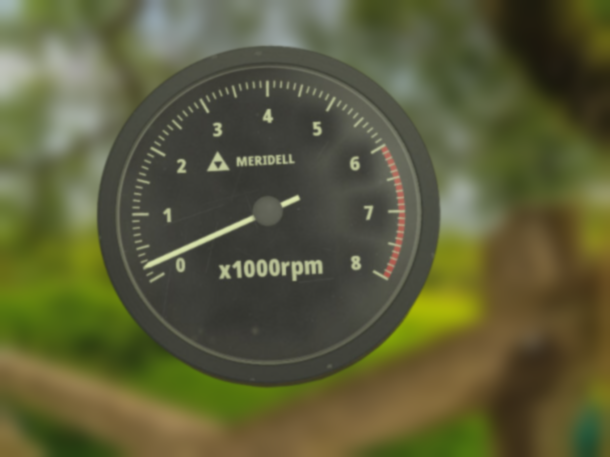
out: 200 rpm
